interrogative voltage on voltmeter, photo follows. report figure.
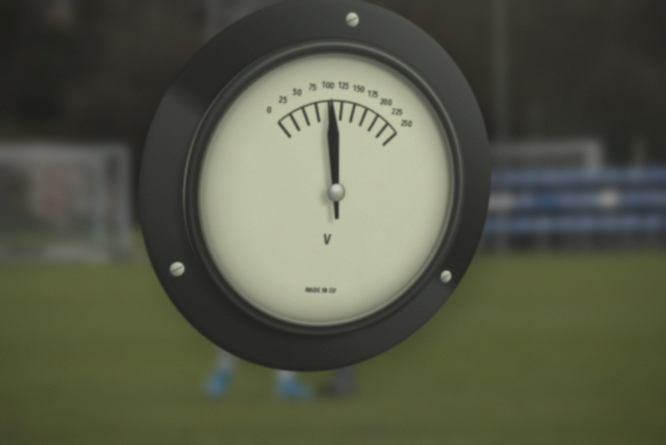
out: 100 V
